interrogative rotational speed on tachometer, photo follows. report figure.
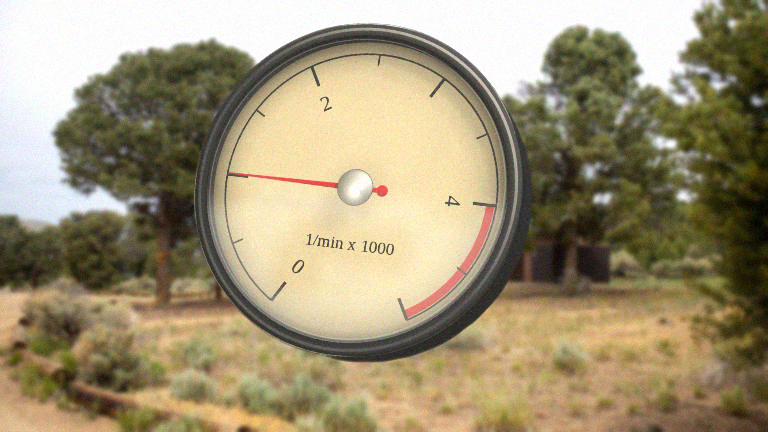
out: 1000 rpm
